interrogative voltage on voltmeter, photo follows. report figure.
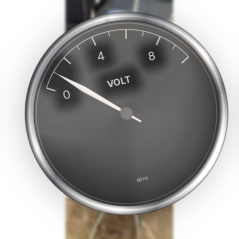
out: 1 V
